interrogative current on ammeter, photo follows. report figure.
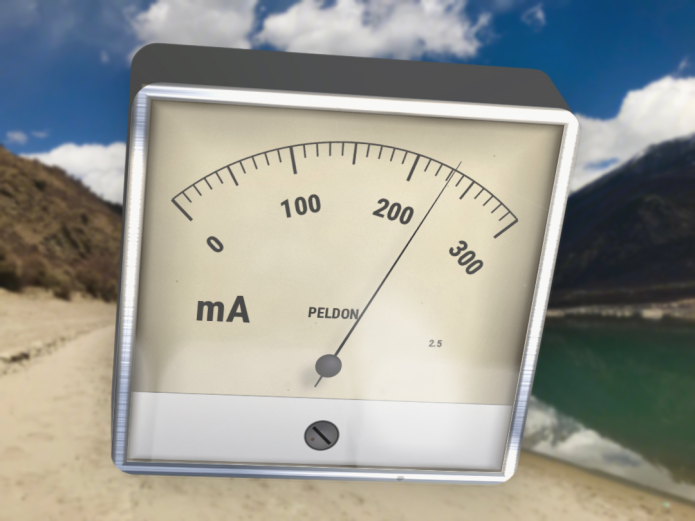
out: 230 mA
